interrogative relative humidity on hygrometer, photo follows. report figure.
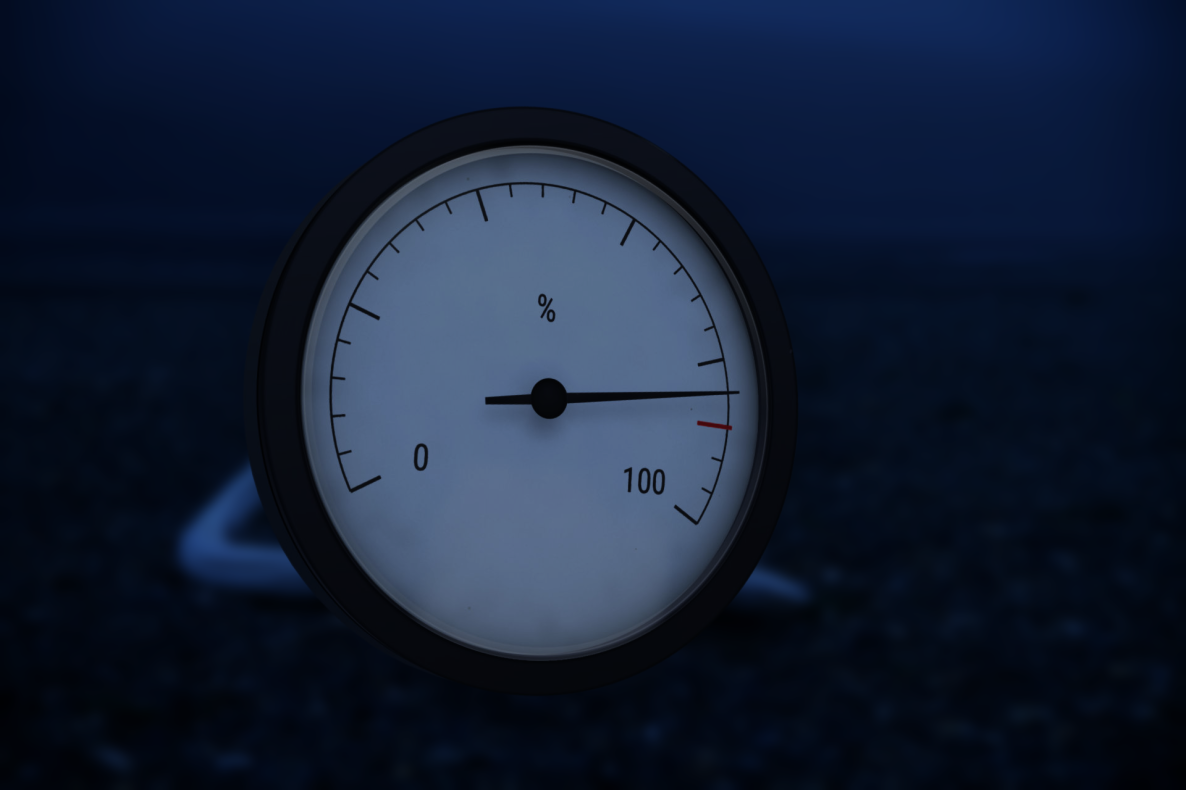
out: 84 %
